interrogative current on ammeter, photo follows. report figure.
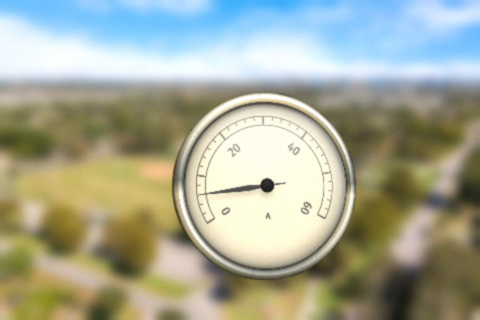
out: 6 A
